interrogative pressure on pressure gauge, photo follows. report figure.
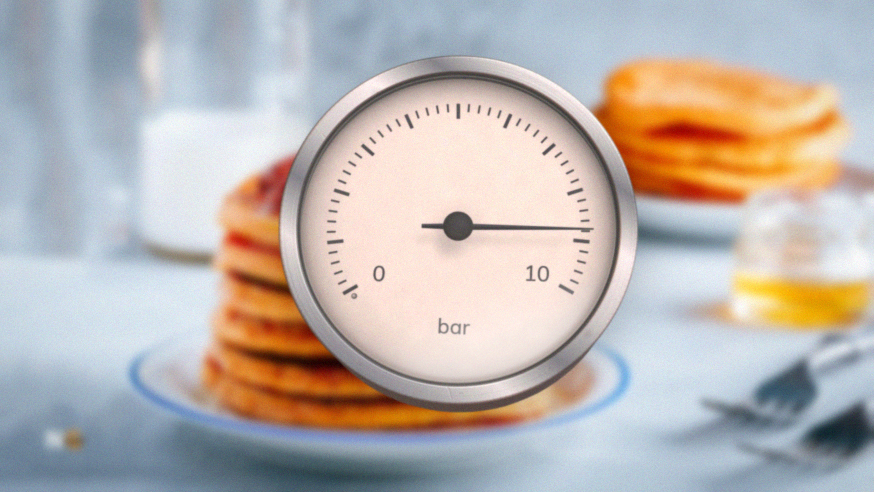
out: 8.8 bar
